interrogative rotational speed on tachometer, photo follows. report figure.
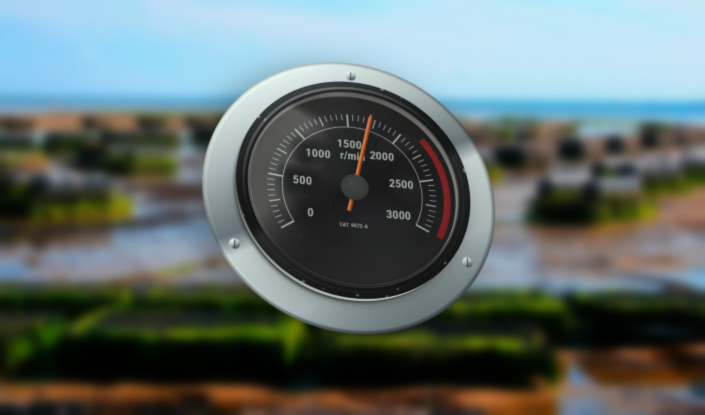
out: 1700 rpm
